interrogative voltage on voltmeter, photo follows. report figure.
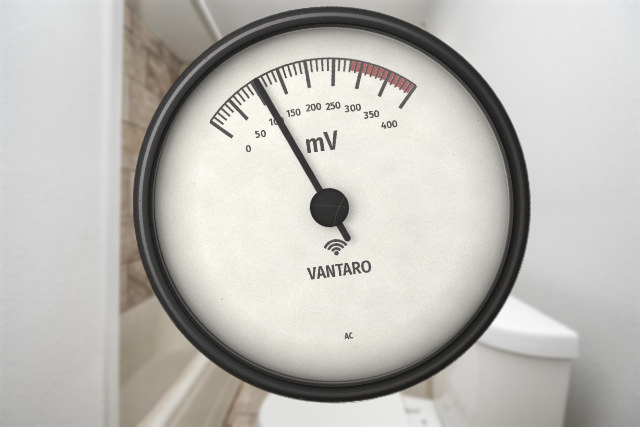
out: 110 mV
